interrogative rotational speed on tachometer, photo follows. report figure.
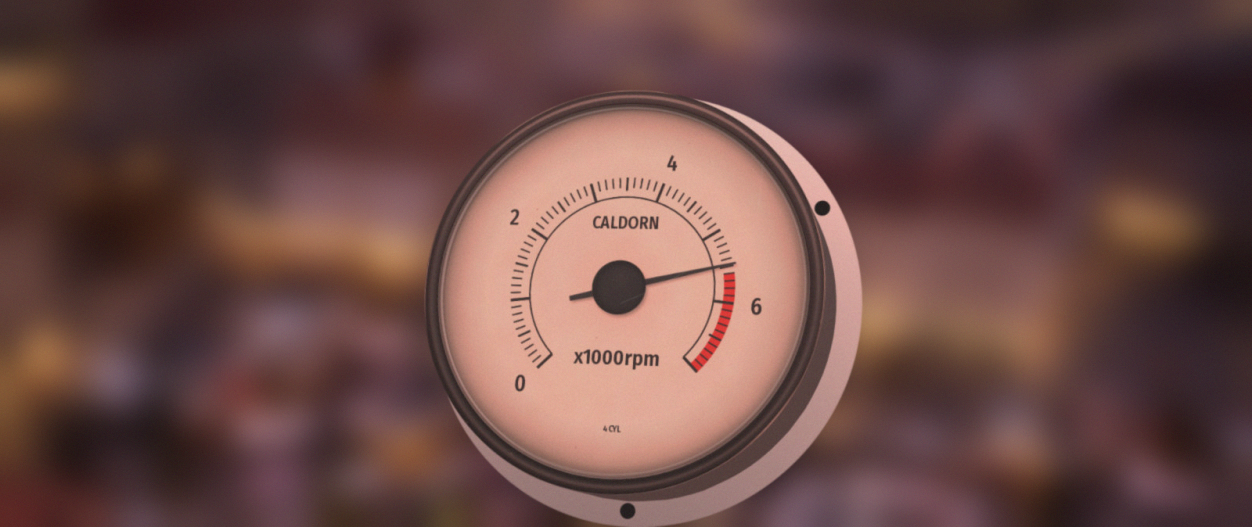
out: 5500 rpm
